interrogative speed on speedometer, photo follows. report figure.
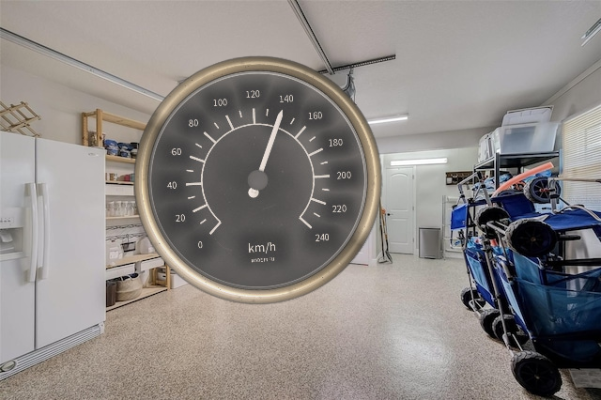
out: 140 km/h
